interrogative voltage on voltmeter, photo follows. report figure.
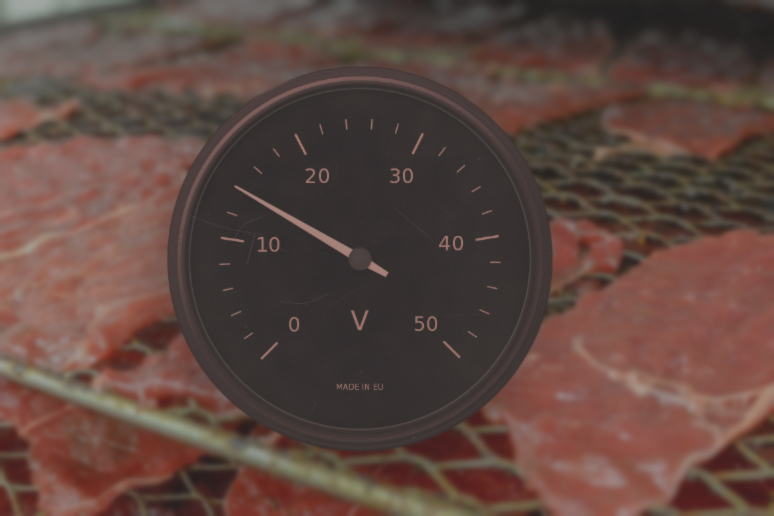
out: 14 V
